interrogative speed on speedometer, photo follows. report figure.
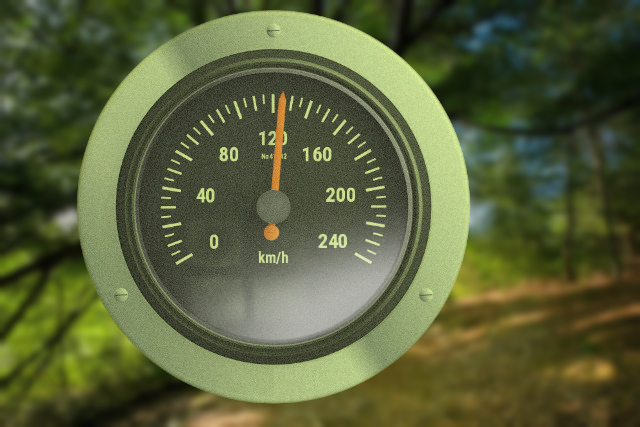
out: 125 km/h
